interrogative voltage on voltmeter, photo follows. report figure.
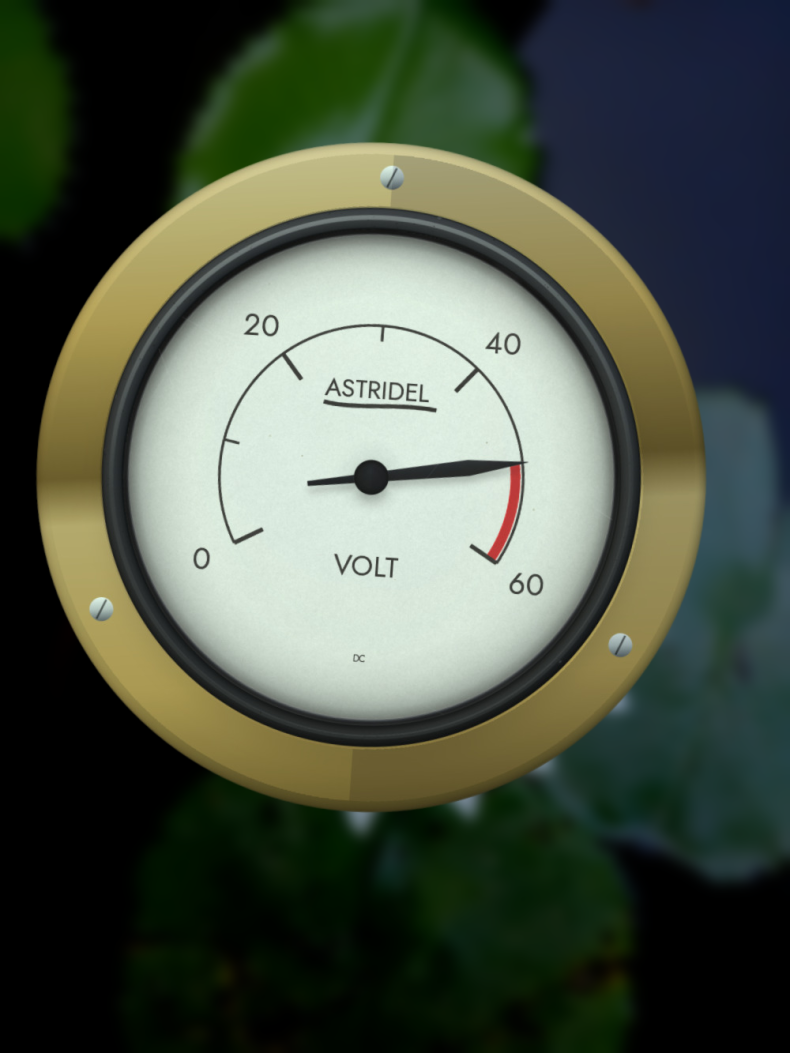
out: 50 V
